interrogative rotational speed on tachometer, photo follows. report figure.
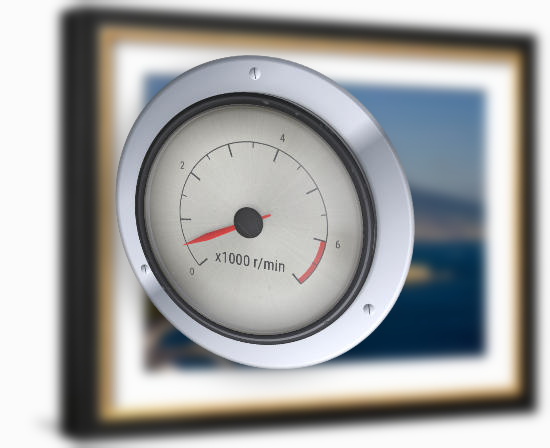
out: 500 rpm
